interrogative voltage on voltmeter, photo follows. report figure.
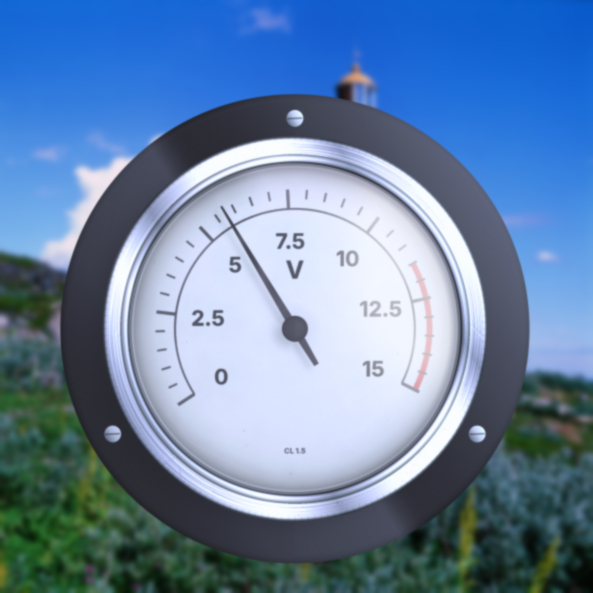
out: 5.75 V
